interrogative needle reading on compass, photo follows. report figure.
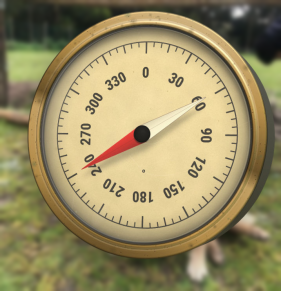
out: 240 °
